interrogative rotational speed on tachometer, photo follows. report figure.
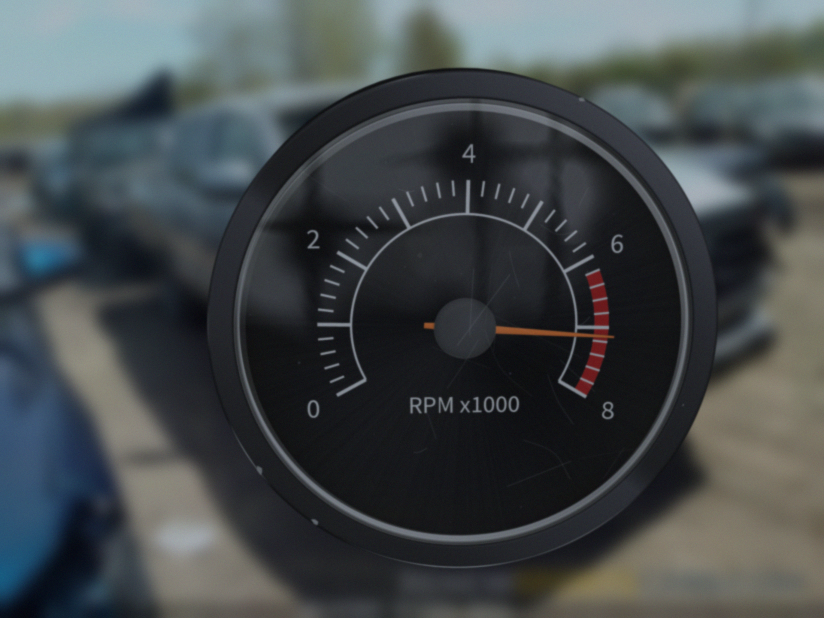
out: 7100 rpm
